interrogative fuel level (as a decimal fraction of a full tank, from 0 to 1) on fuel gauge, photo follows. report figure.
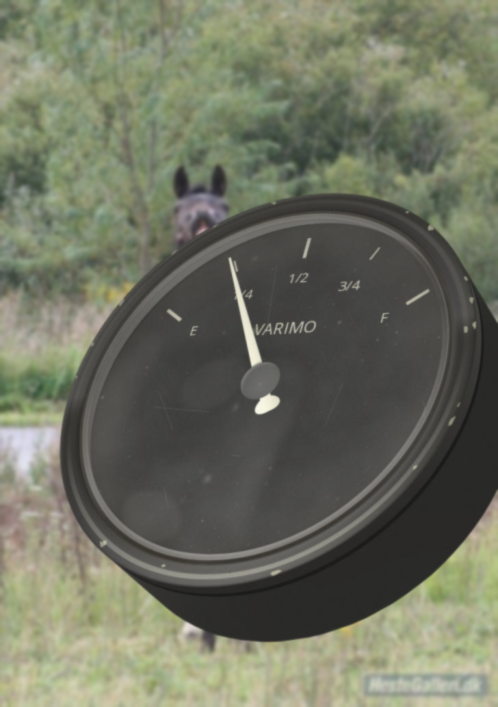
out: 0.25
